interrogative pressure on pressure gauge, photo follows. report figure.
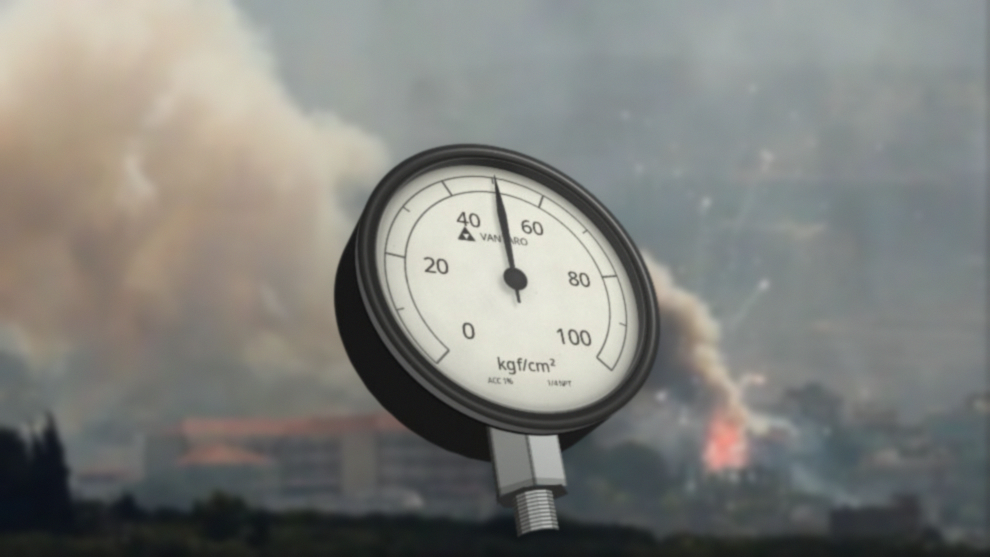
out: 50 kg/cm²
